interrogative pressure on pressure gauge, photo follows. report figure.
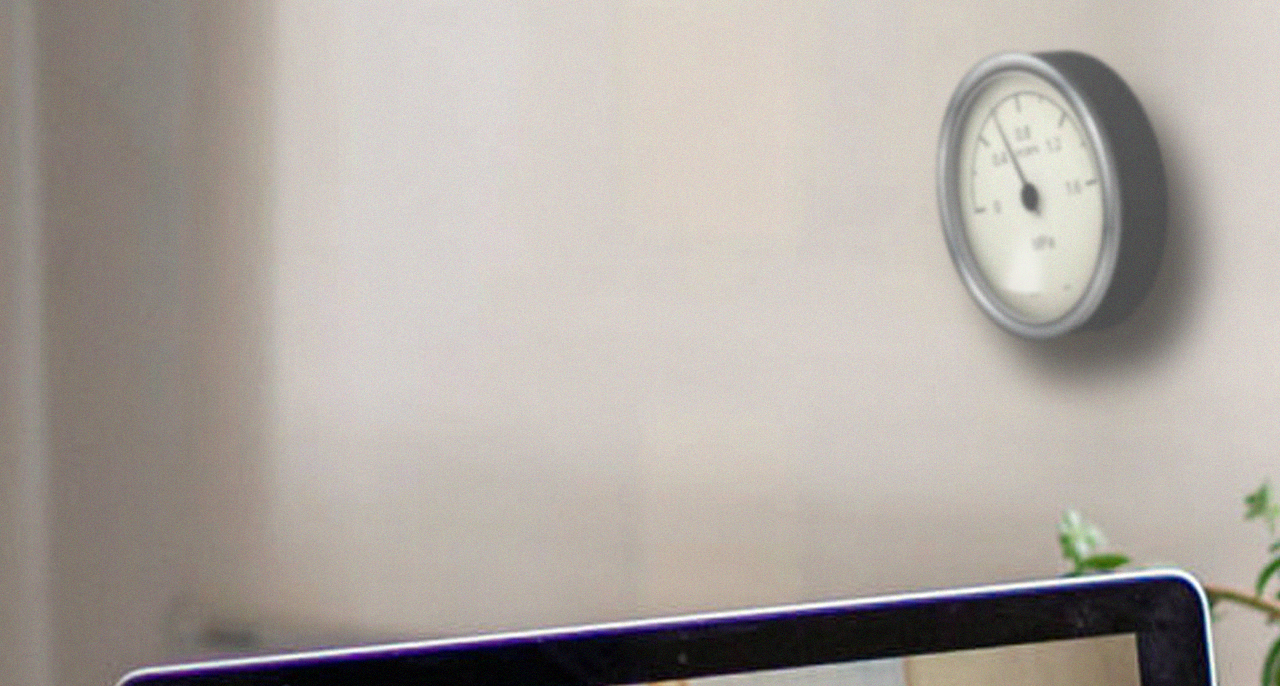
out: 0.6 MPa
